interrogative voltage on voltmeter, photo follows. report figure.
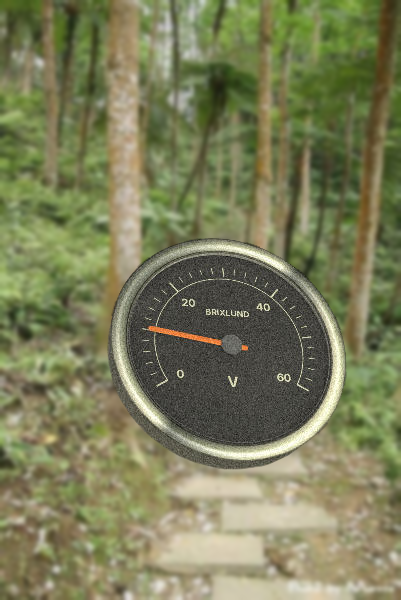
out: 10 V
